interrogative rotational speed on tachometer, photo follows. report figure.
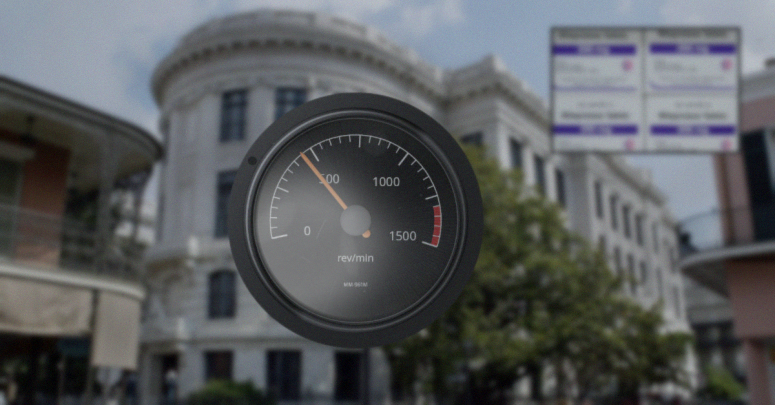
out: 450 rpm
